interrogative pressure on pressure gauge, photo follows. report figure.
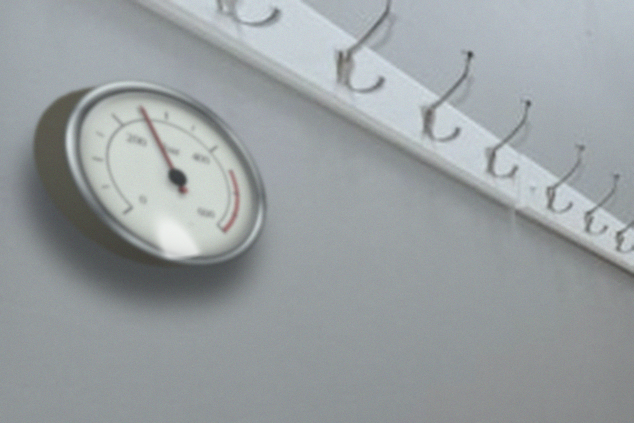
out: 250 bar
